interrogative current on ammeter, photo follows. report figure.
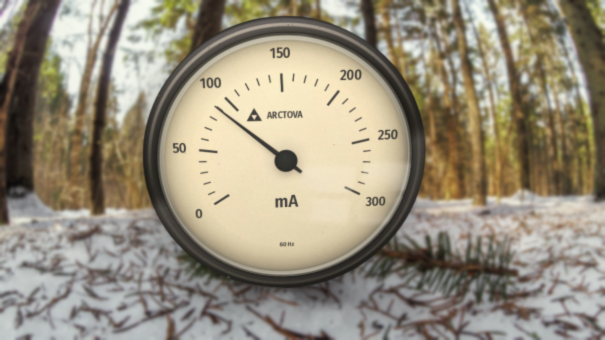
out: 90 mA
